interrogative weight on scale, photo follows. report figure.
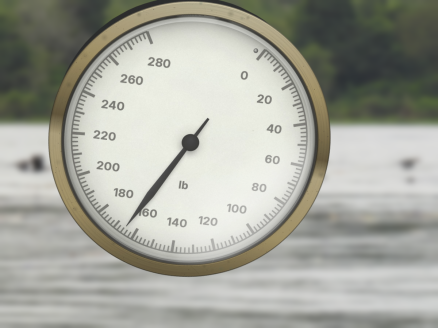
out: 166 lb
